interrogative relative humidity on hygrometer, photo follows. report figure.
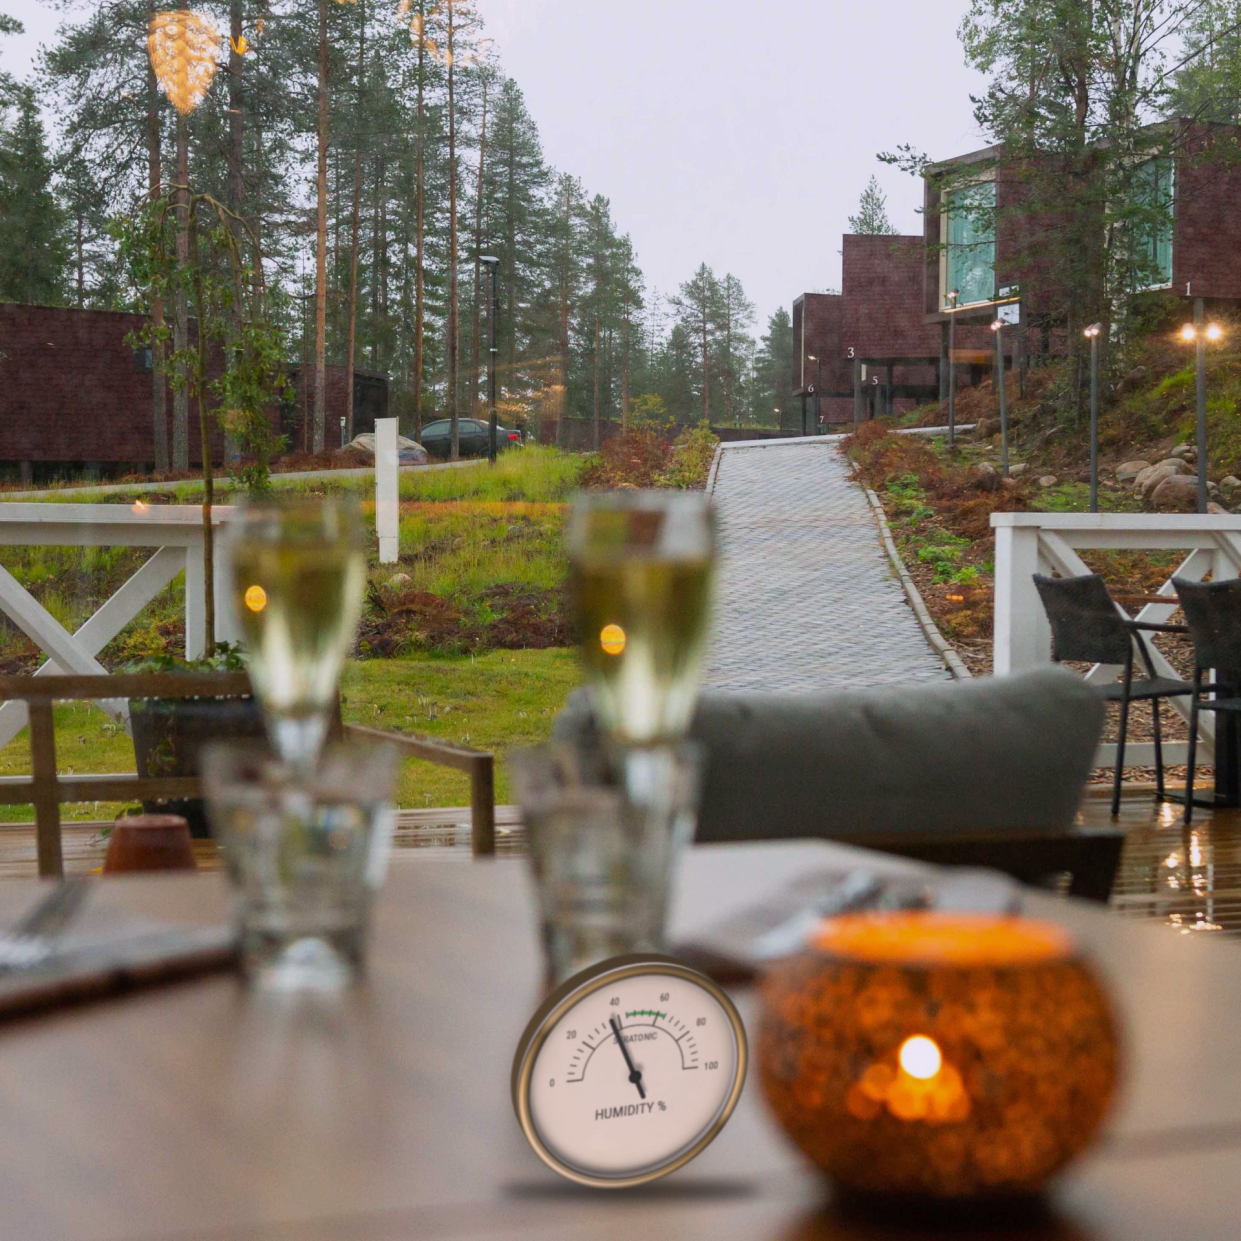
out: 36 %
